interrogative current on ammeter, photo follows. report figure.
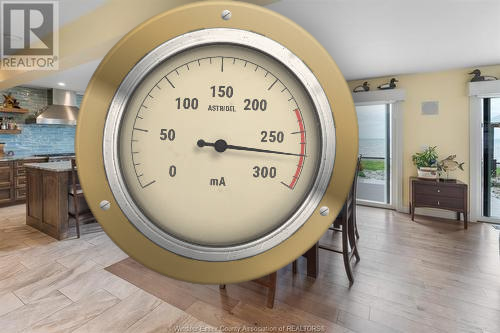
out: 270 mA
